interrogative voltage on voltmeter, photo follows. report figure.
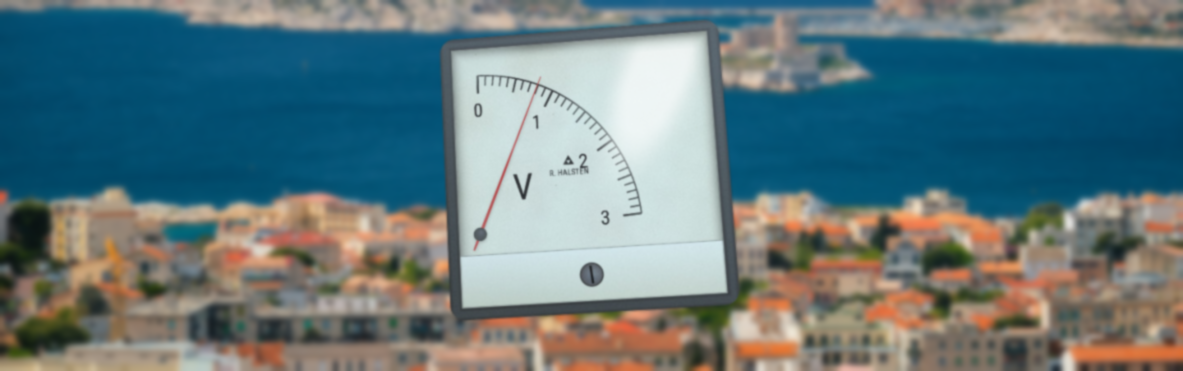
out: 0.8 V
